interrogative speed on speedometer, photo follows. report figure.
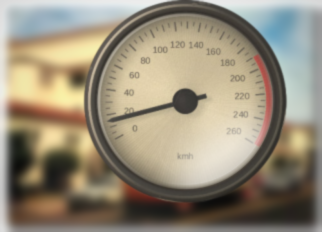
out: 15 km/h
